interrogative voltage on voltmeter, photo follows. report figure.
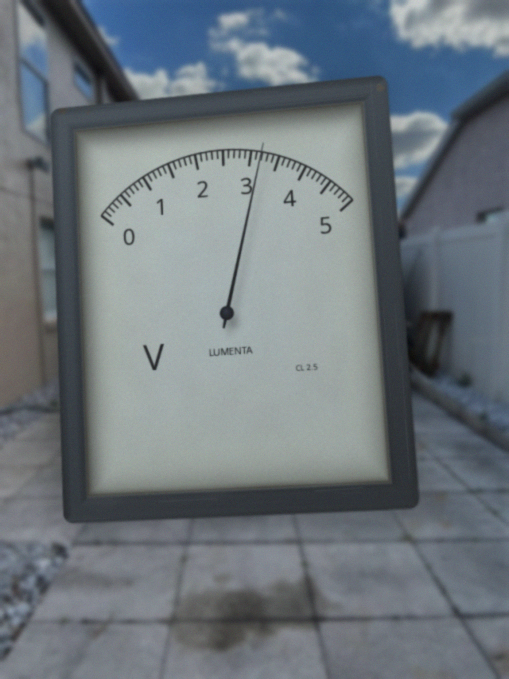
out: 3.2 V
